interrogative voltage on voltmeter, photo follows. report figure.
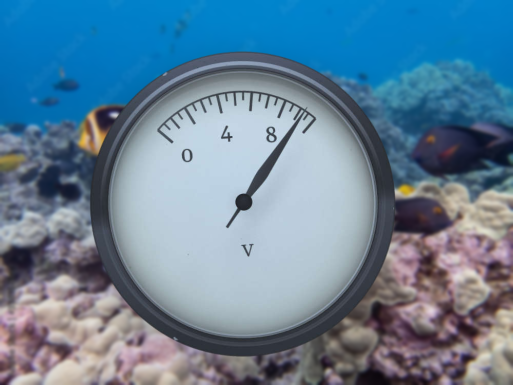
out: 9.25 V
